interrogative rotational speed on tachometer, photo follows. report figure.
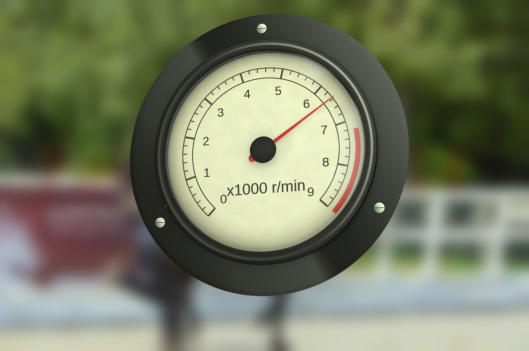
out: 6400 rpm
